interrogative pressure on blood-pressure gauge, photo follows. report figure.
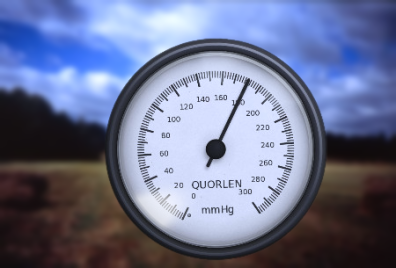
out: 180 mmHg
